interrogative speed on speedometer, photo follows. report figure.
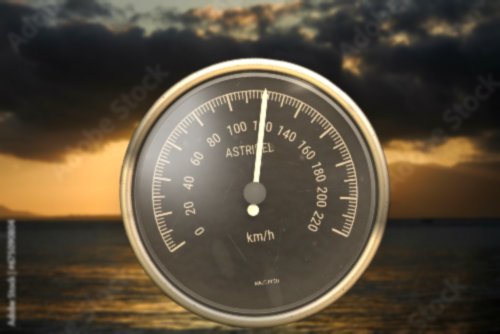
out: 120 km/h
